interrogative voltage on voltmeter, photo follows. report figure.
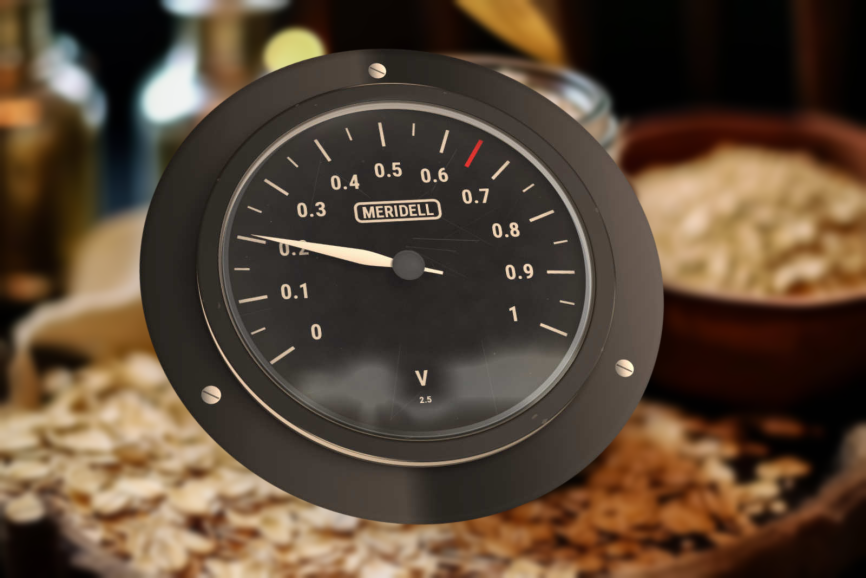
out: 0.2 V
